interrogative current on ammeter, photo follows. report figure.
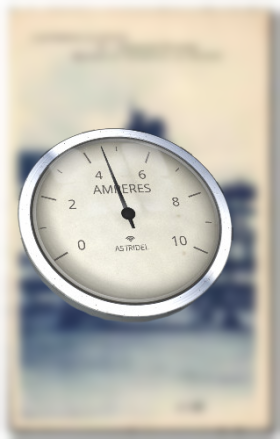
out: 4.5 A
